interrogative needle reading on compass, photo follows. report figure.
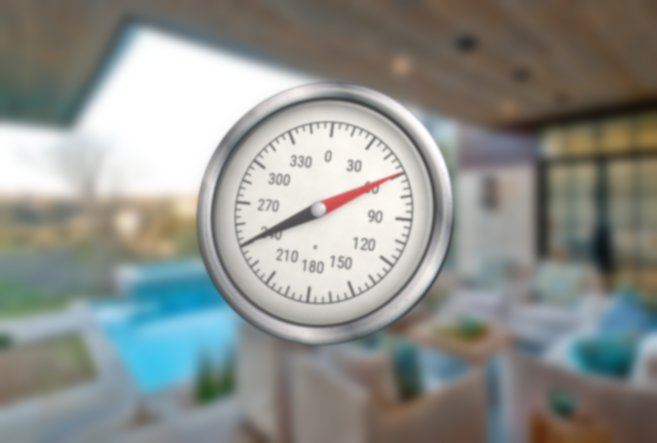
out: 60 °
